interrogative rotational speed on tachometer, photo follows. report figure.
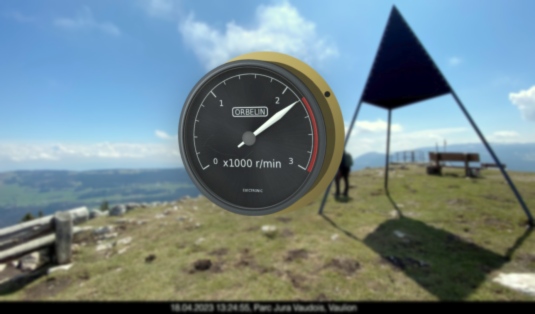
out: 2200 rpm
